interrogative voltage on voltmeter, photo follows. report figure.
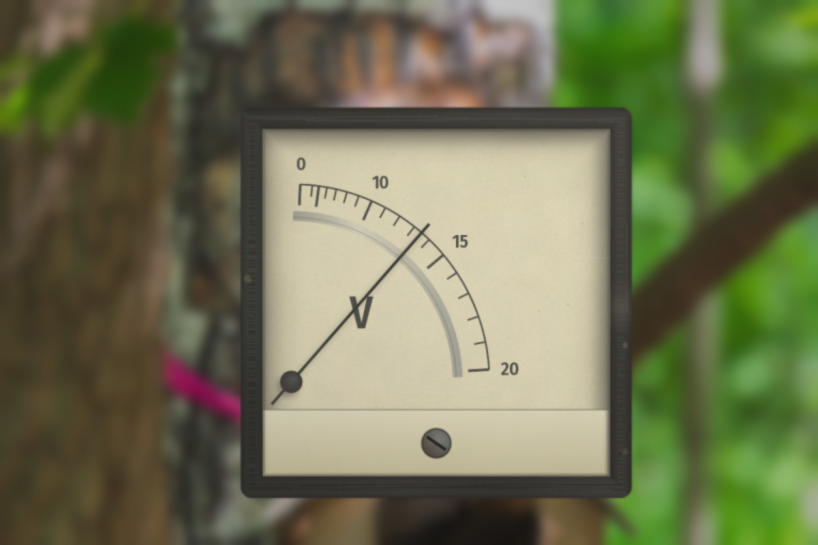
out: 13.5 V
